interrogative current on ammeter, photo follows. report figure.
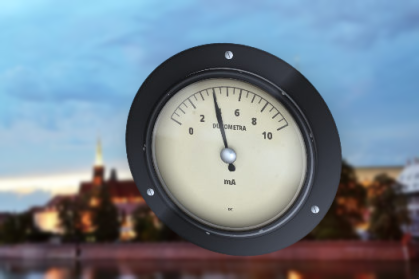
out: 4 mA
